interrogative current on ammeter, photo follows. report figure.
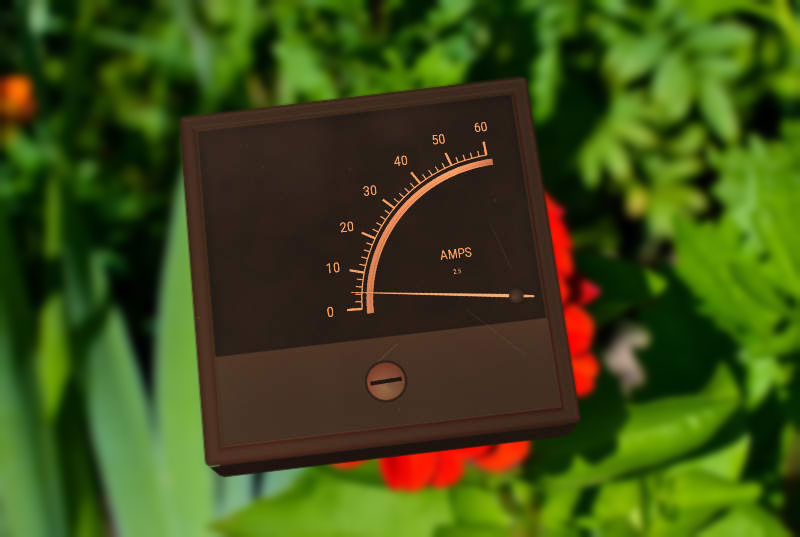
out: 4 A
